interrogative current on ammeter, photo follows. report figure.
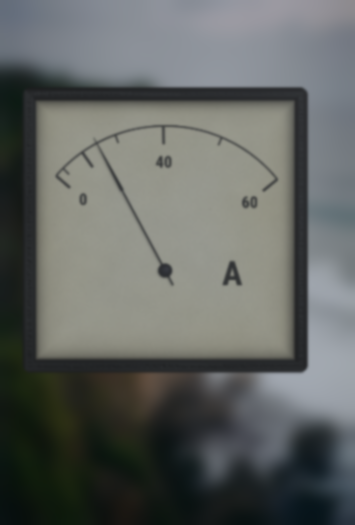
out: 25 A
